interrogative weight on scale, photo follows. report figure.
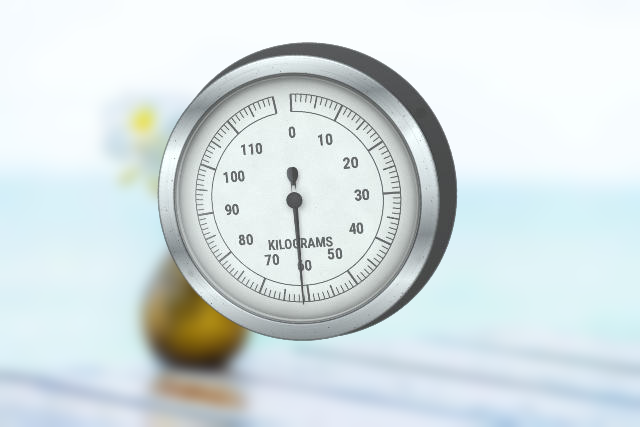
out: 61 kg
